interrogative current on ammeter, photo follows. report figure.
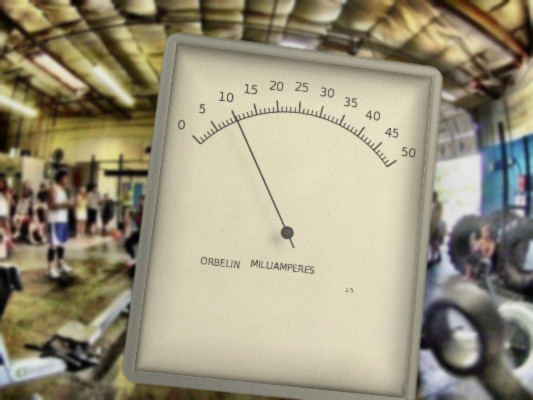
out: 10 mA
